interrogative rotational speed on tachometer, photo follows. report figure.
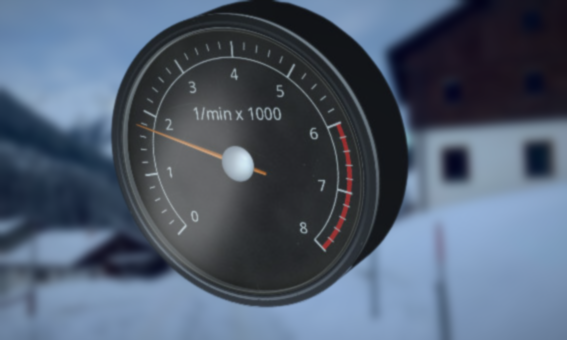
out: 1800 rpm
